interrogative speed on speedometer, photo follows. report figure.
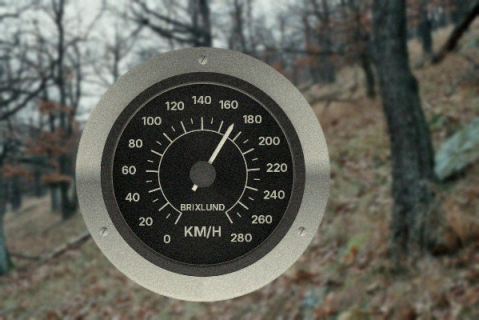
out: 170 km/h
